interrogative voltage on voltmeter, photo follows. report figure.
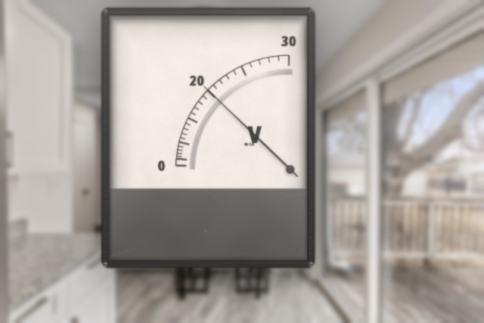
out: 20 V
